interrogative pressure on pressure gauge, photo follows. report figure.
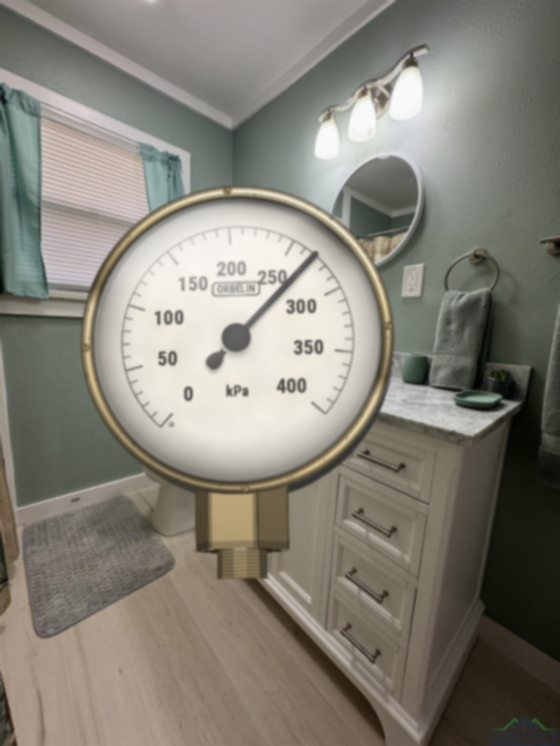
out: 270 kPa
